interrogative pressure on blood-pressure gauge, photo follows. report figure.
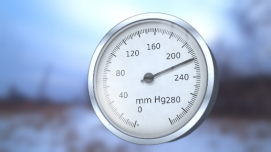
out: 220 mmHg
